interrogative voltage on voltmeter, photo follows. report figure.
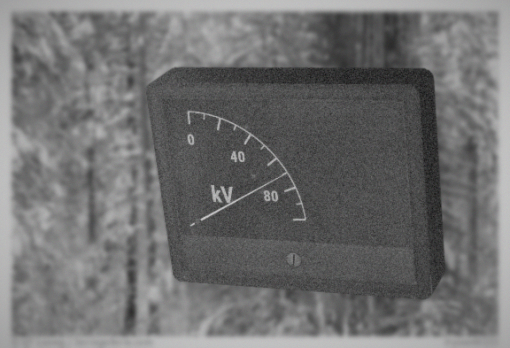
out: 70 kV
